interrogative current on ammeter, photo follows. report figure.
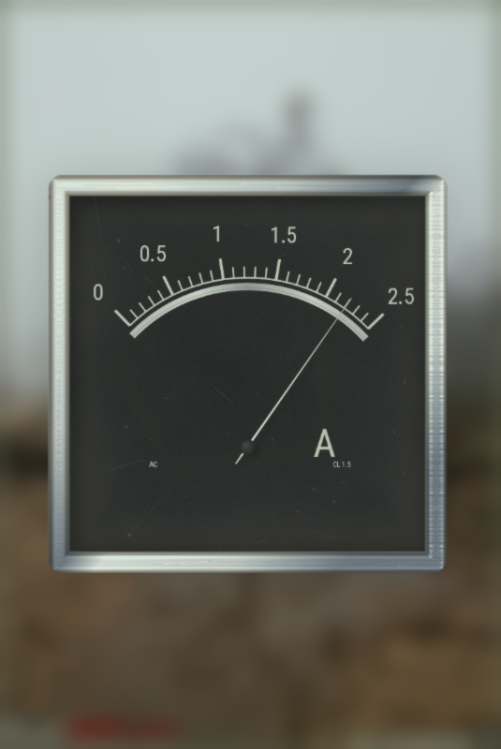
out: 2.2 A
